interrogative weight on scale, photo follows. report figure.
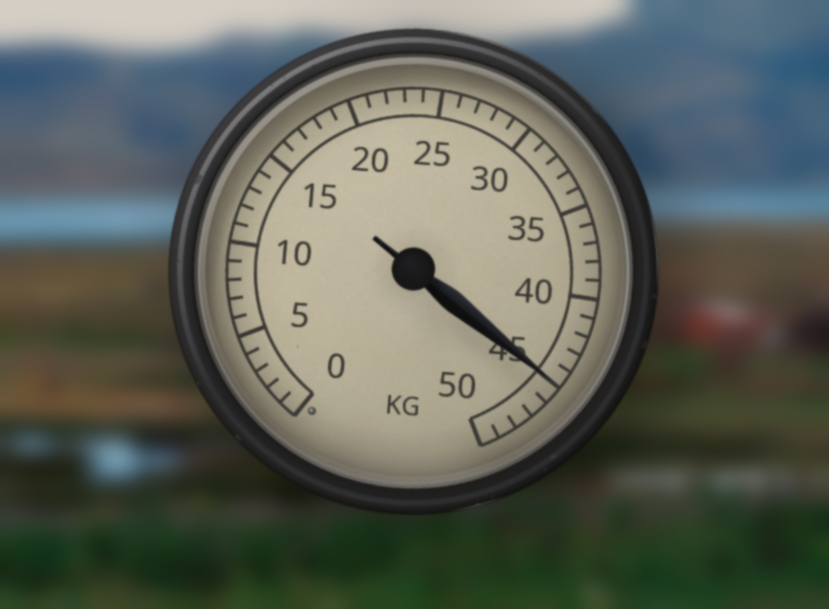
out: 45 kg
